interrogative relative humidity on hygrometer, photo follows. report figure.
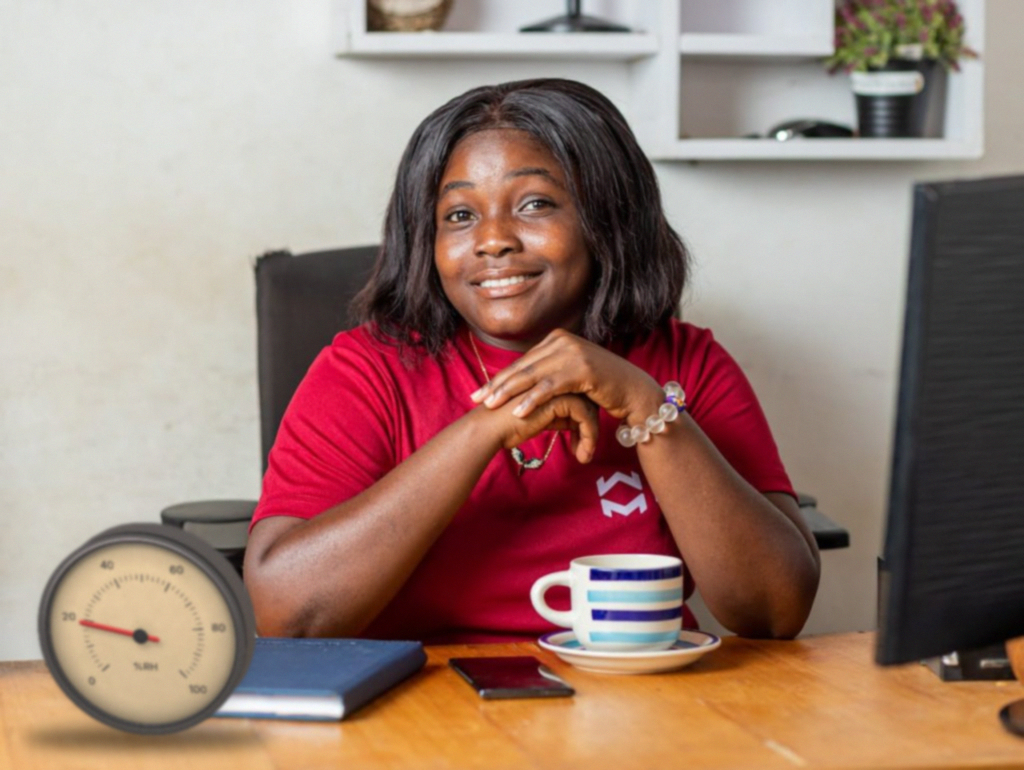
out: 20 %
